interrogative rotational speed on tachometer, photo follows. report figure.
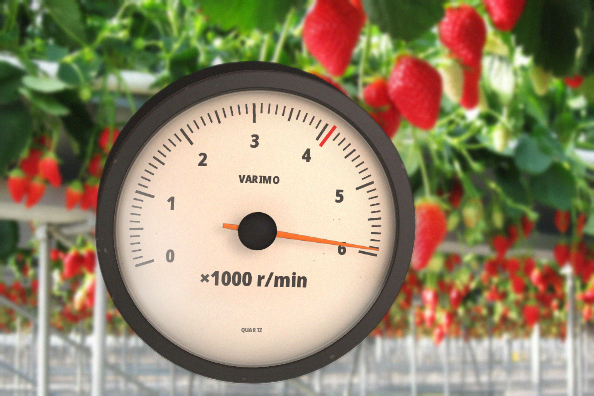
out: 5900 rpm
